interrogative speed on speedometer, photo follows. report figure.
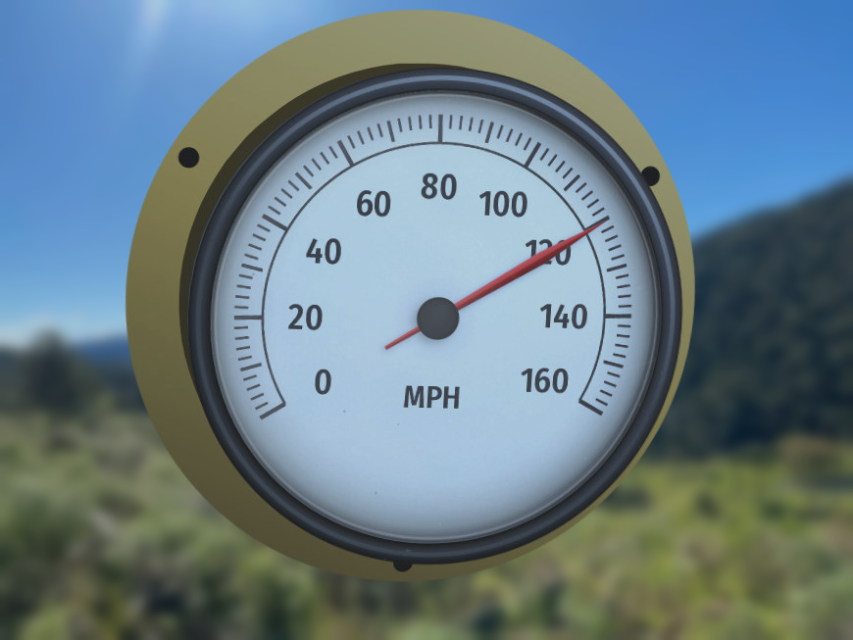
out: 120 mph
